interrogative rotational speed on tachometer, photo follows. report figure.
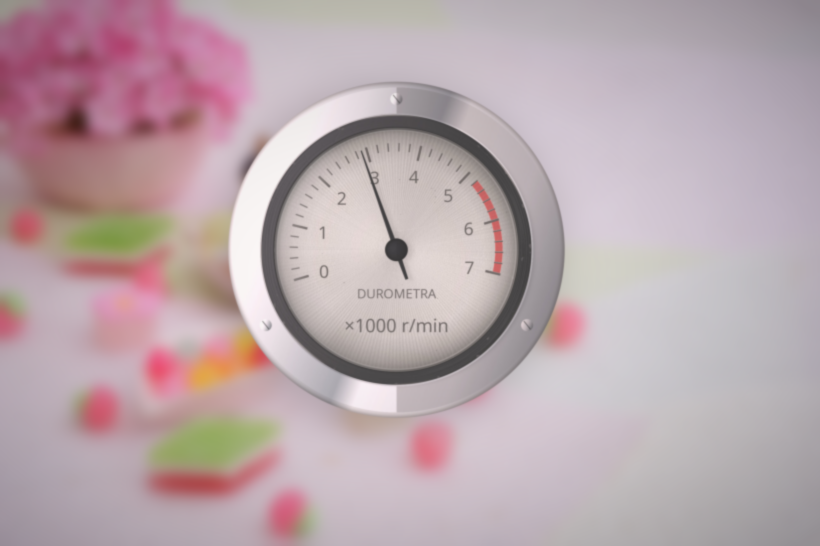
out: 2900 rpm
